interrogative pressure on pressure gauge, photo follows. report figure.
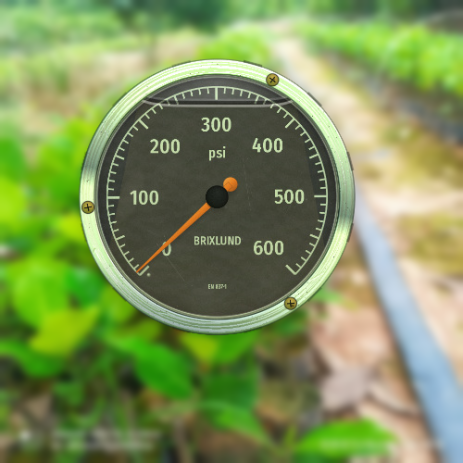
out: 5 psi
